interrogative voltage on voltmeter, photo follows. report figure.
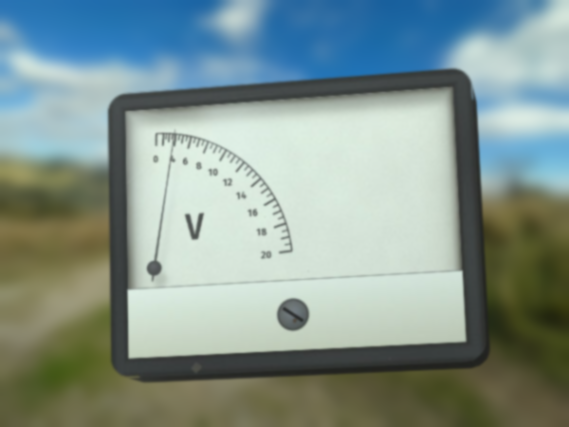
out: 4 V
